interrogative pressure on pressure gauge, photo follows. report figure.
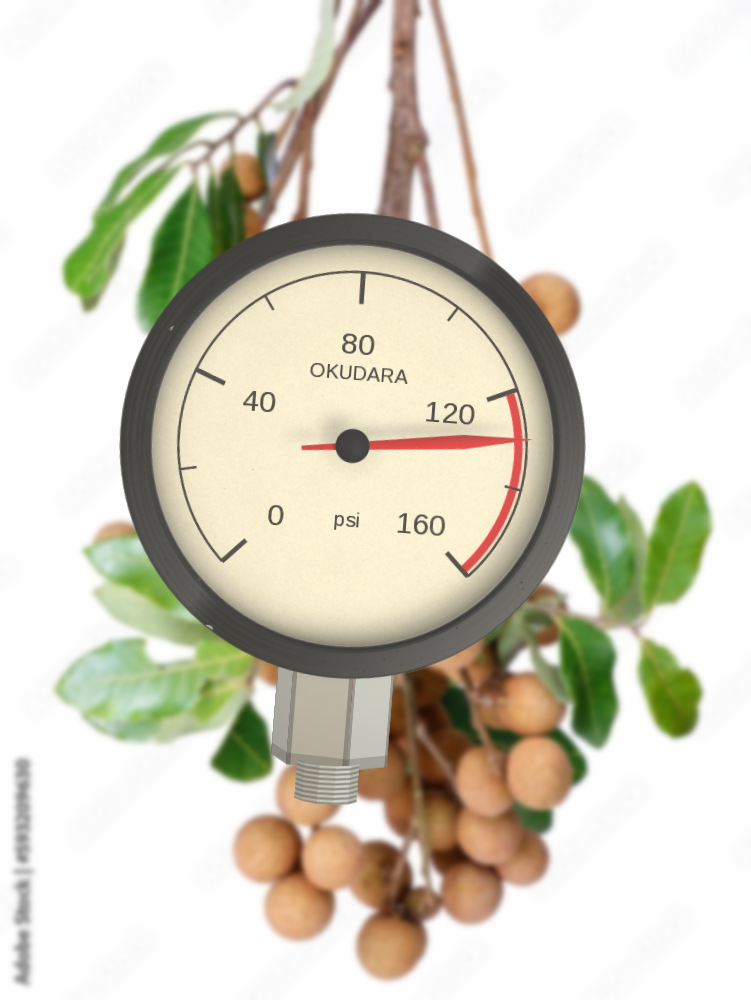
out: 130 psi
